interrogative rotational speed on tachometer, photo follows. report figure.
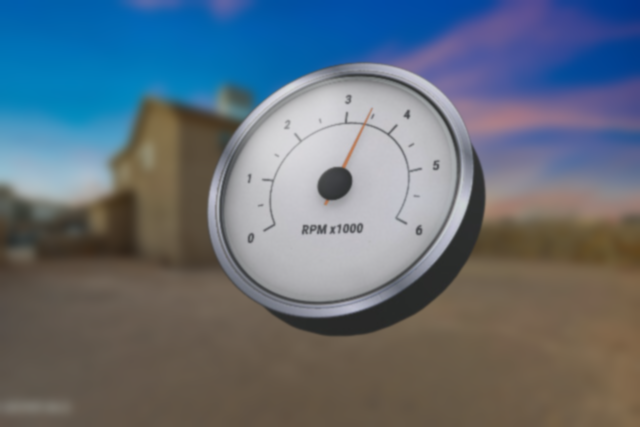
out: 3500 rpm
